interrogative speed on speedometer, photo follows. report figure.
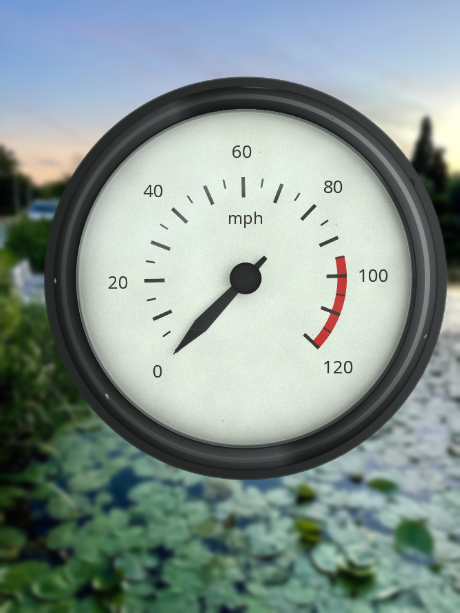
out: 0 mph
